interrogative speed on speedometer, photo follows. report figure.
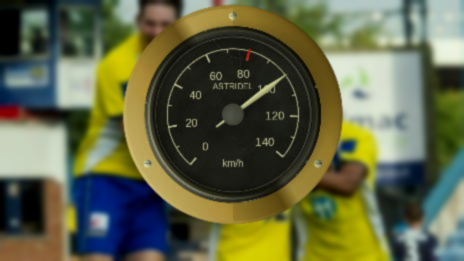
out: 100 km/h
